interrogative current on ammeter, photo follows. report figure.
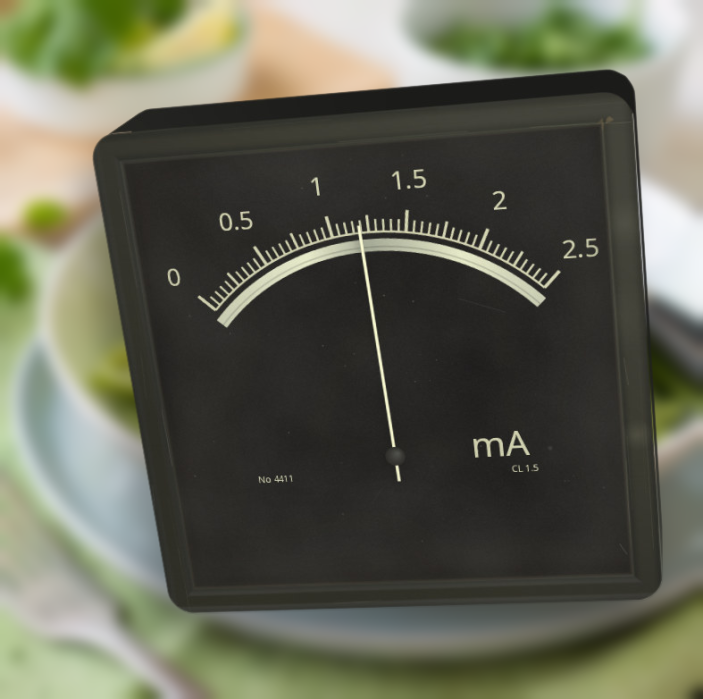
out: 1.2 mA
